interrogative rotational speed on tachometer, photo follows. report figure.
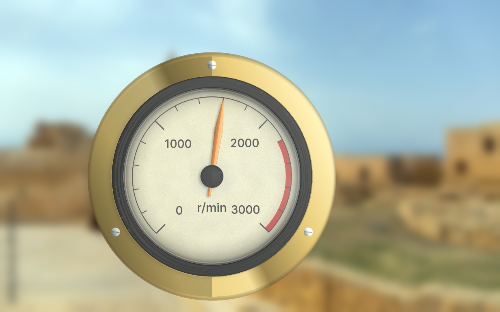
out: 1600 rpm
